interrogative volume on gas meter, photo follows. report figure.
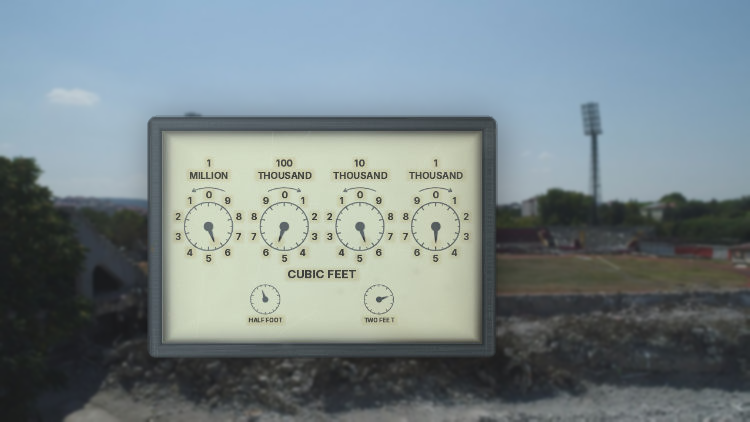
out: 555500 ft³
